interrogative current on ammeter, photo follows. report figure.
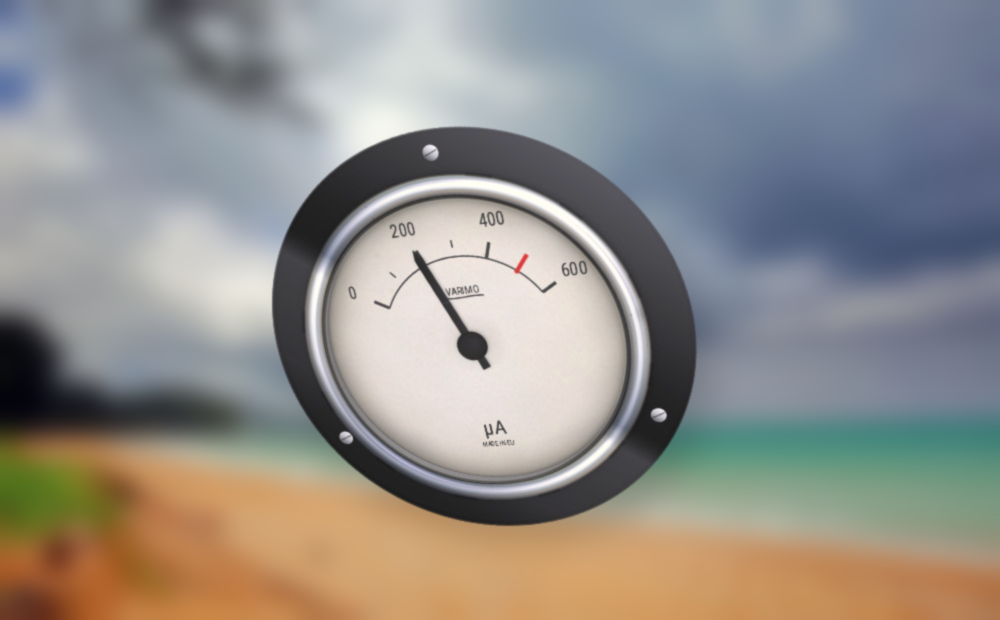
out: 200 µA
